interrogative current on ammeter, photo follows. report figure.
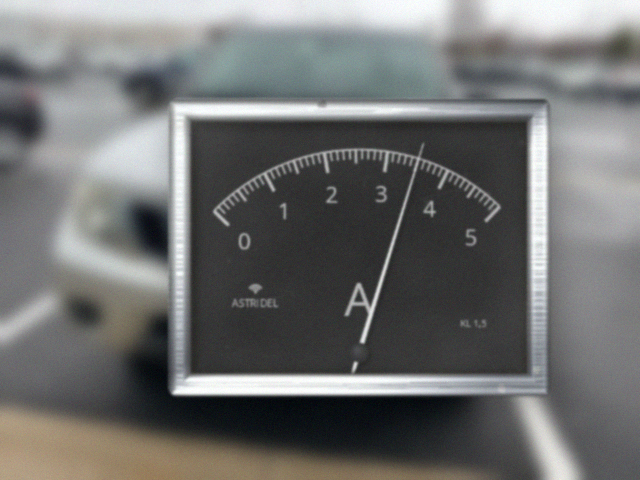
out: 3.5 A
